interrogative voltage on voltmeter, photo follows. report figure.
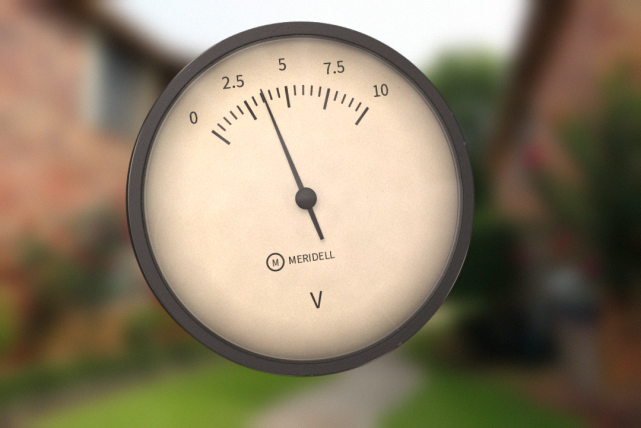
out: 3.5 V
